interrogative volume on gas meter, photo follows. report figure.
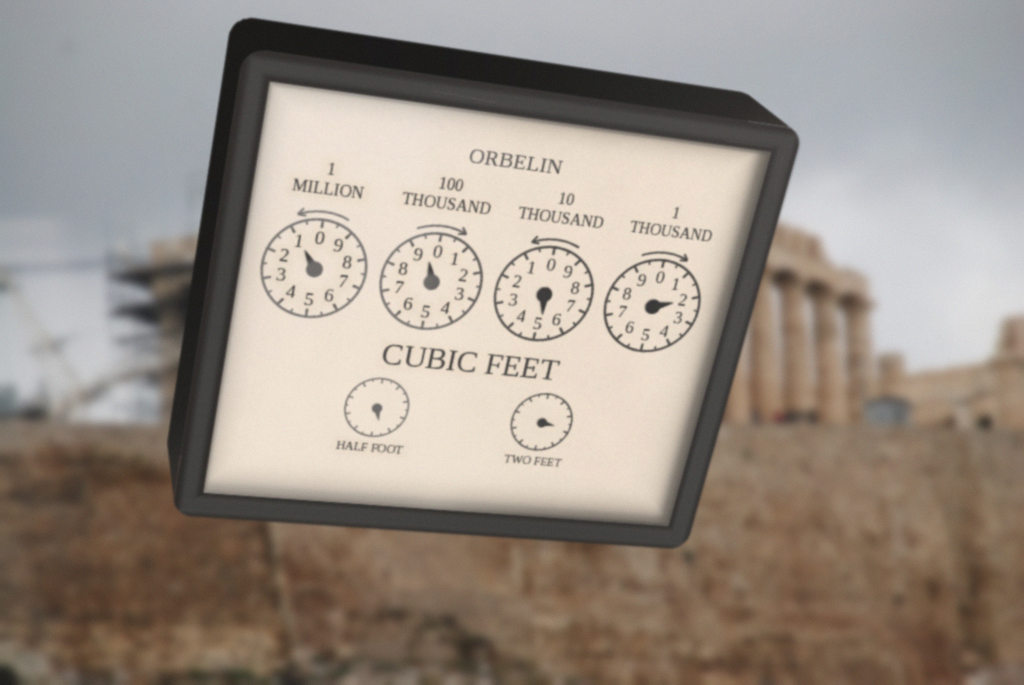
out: 95200 ft³
